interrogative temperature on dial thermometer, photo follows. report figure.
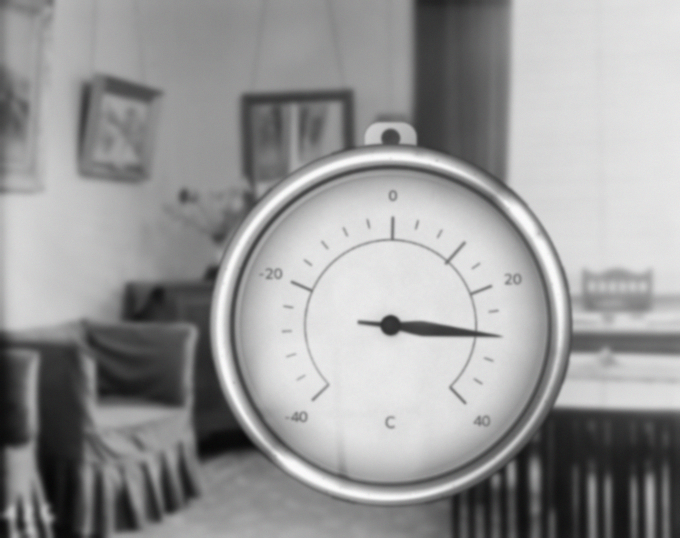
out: 28 °C
